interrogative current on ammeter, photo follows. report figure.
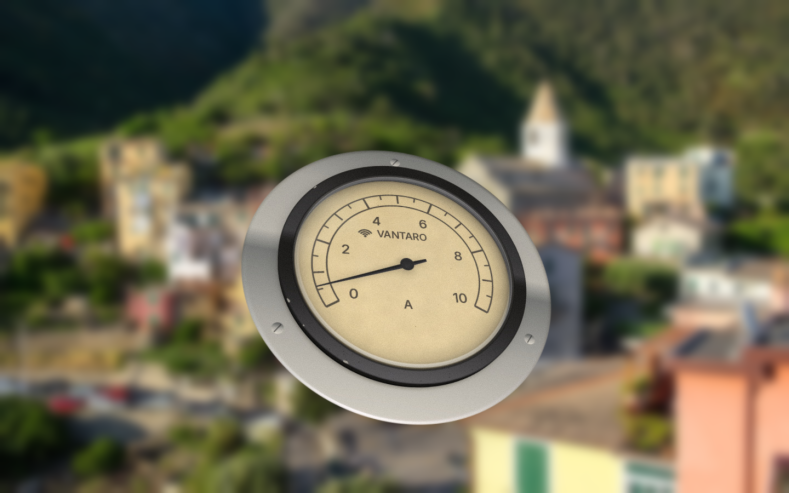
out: 0.5 A
